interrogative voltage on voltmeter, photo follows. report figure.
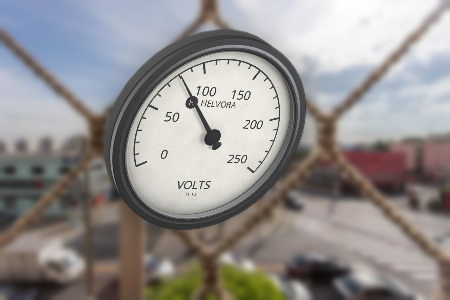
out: 80 V
